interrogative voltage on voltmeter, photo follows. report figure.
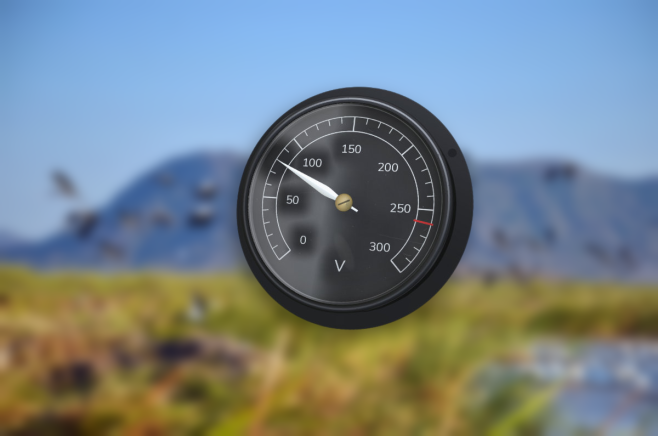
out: 80 V
